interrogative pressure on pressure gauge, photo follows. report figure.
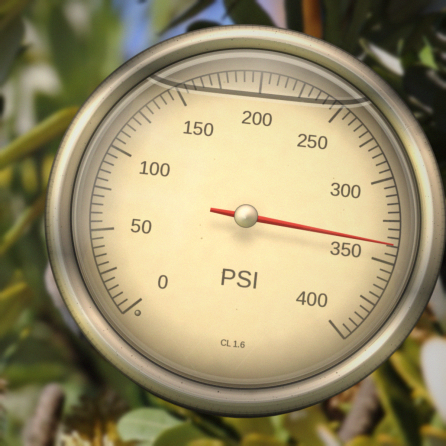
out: 340 psi
